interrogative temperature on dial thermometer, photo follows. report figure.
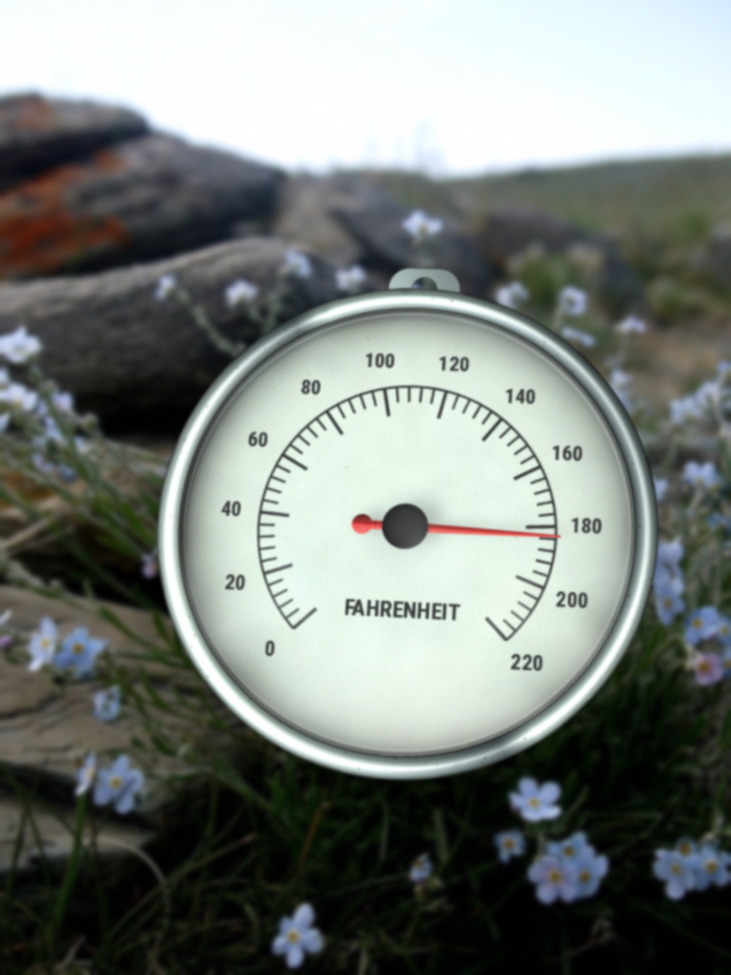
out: 184 °F
